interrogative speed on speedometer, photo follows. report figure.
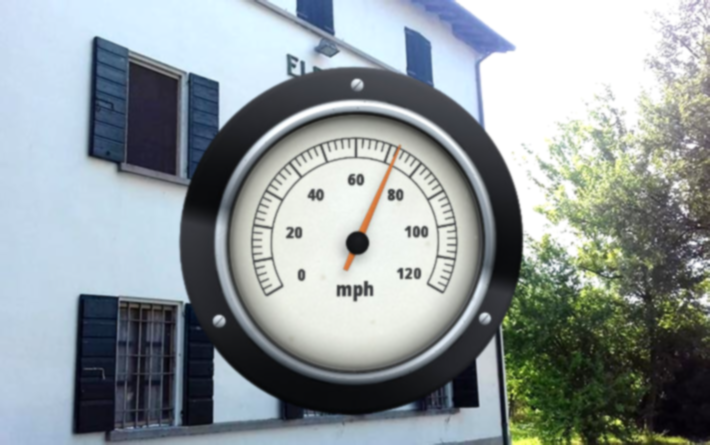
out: 72 mph
